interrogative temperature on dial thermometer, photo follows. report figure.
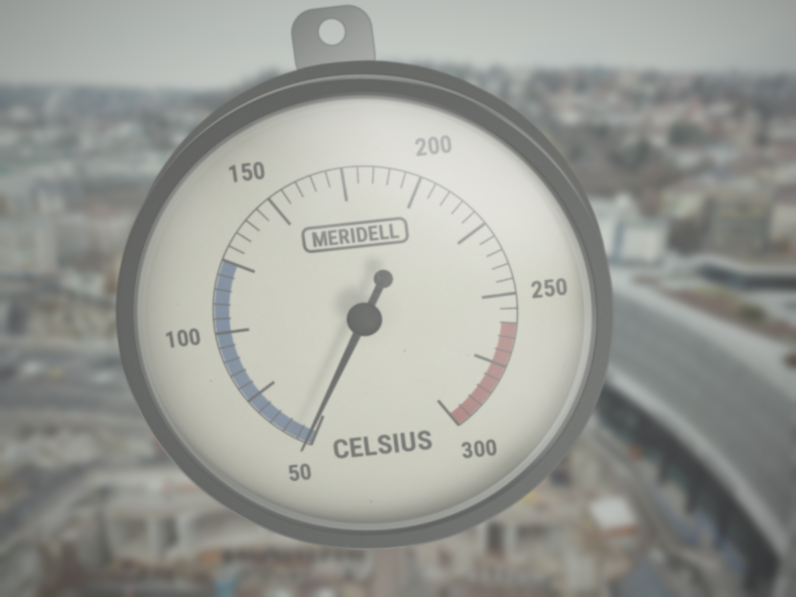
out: 52.5 °C
